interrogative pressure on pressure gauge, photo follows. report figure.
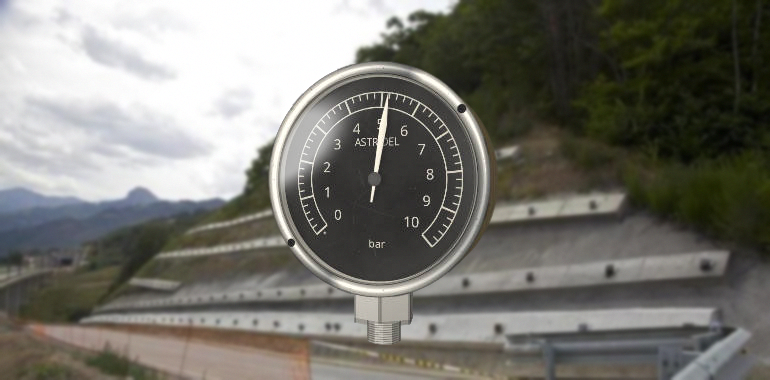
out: 5.2 bar
